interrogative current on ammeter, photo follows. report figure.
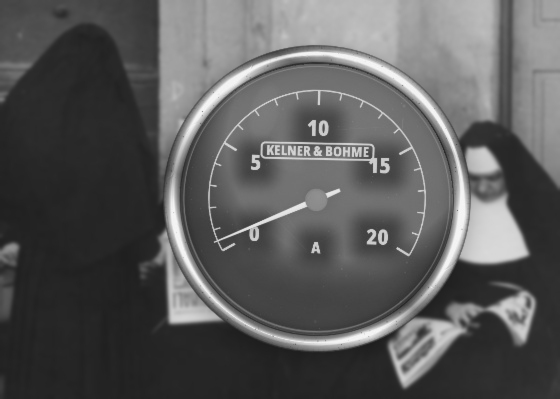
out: 0.5 A
